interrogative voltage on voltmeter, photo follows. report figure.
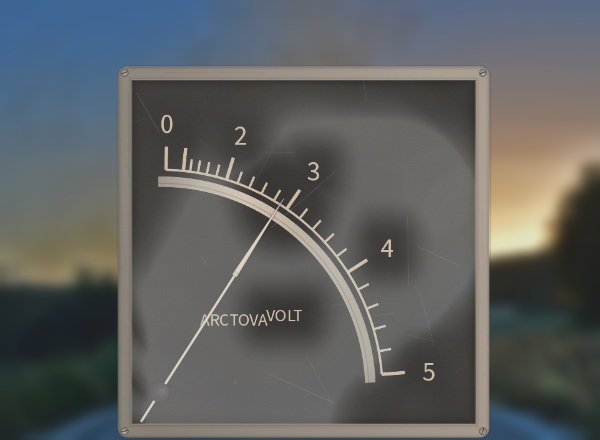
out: 2.9 V
